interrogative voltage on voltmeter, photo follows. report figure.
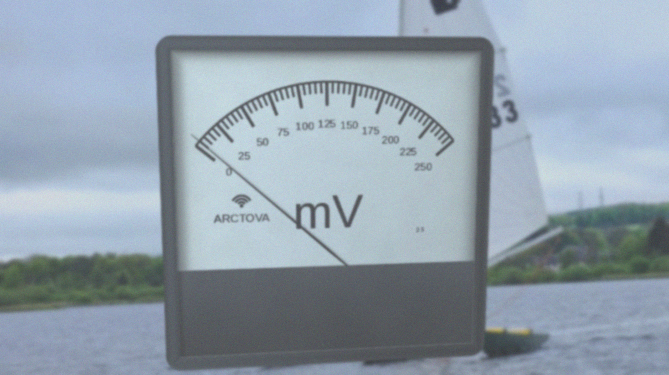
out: 5 mV
